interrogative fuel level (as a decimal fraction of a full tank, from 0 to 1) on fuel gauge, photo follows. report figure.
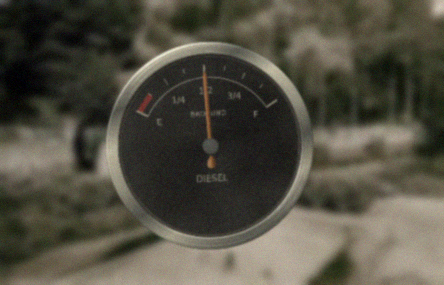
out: 0.5
